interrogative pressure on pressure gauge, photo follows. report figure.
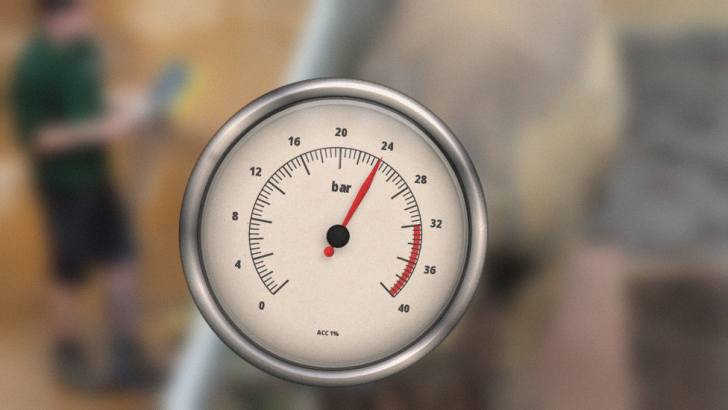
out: 24 bar
